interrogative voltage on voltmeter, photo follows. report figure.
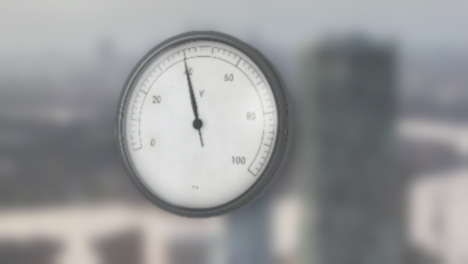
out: 40 V
